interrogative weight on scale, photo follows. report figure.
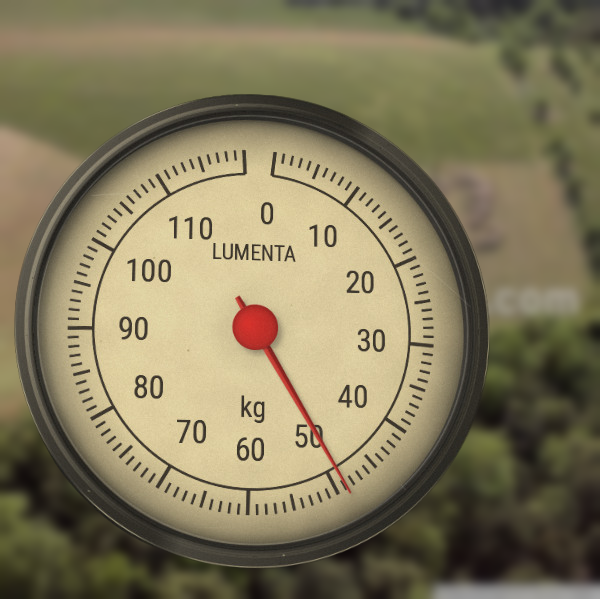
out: 49 kg
